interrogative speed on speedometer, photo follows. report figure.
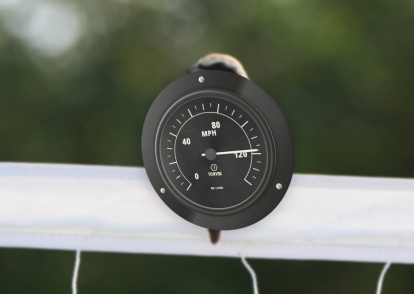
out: 117.5 mph
